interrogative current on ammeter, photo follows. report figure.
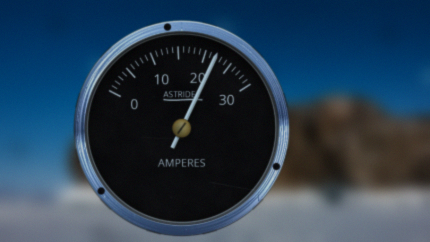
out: 22 A
